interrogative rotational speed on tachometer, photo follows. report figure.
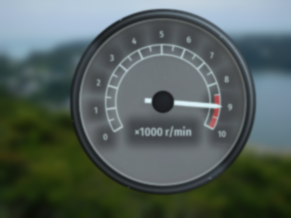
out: 9000 rpm
